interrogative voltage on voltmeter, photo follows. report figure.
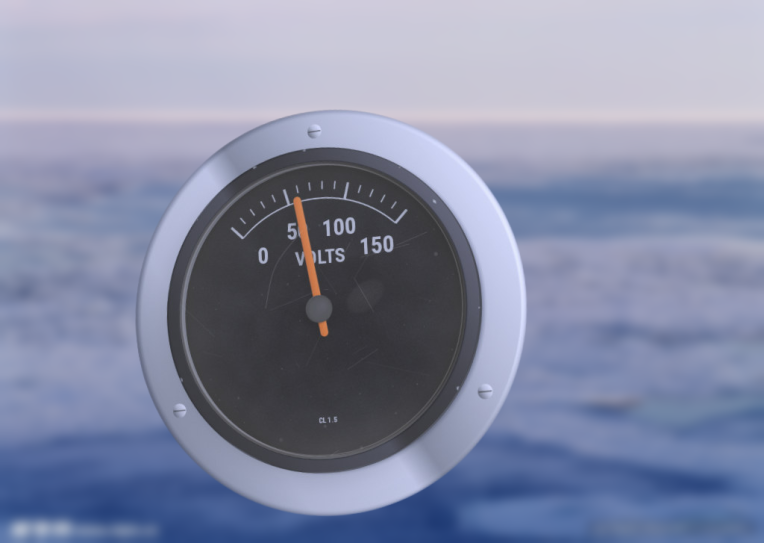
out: 60 V
